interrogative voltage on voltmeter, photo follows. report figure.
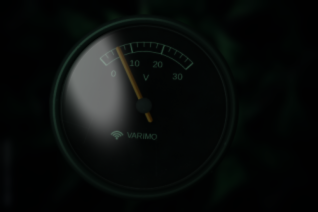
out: 6 V
